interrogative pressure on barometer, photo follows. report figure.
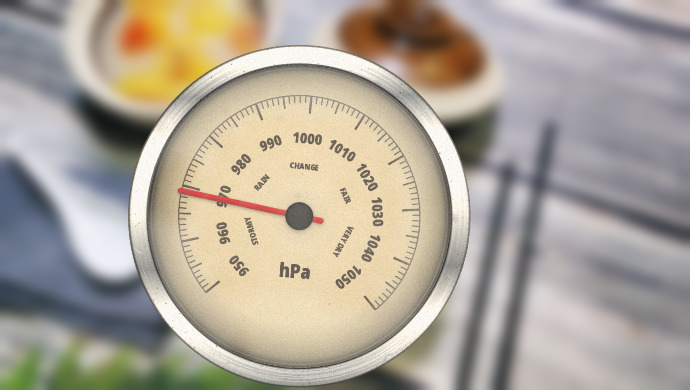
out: 969 hPa
